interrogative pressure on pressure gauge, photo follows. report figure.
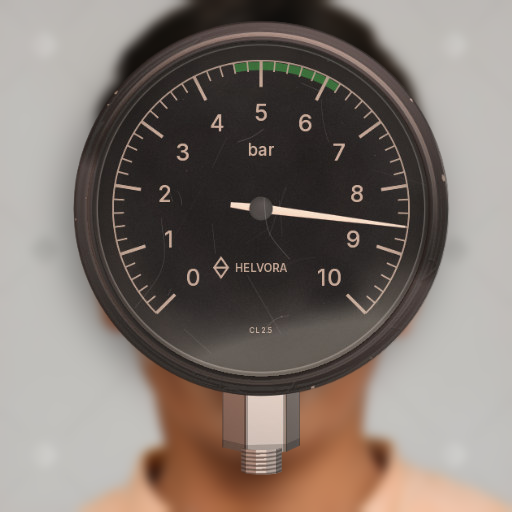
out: 8.6 bar
